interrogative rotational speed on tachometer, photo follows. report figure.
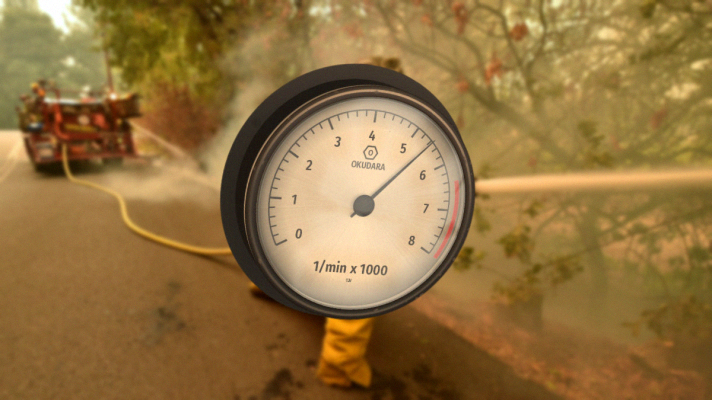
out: 5400 rpm
